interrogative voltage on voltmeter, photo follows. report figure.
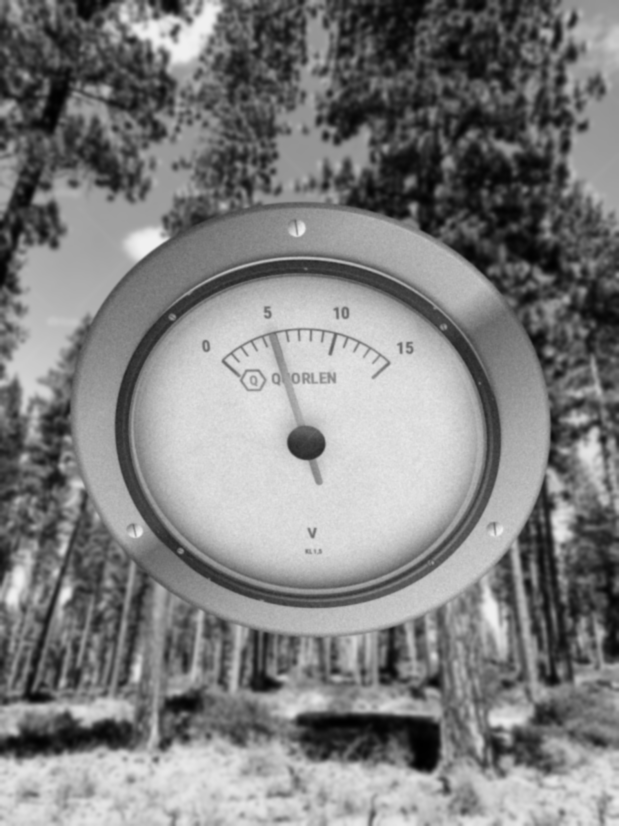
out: 5 V
